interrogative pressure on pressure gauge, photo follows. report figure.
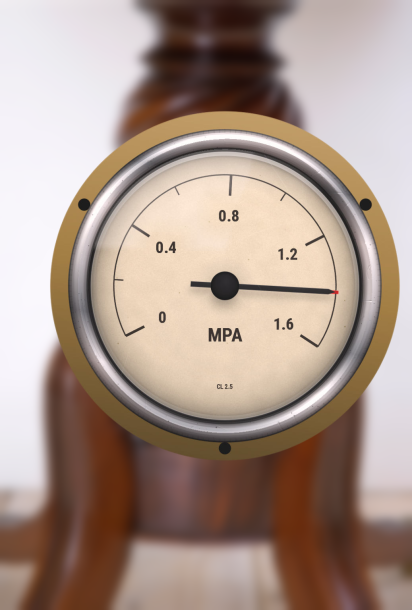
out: 1.4 MPa
